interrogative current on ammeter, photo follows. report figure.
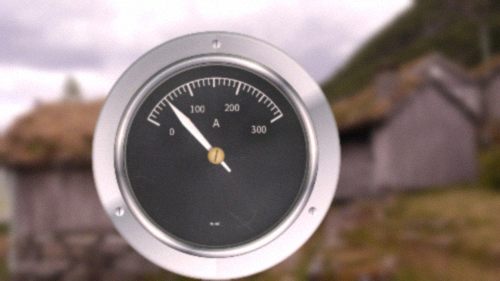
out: 50 A
